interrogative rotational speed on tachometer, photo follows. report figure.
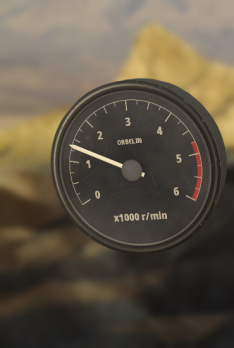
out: 1375 rpm
